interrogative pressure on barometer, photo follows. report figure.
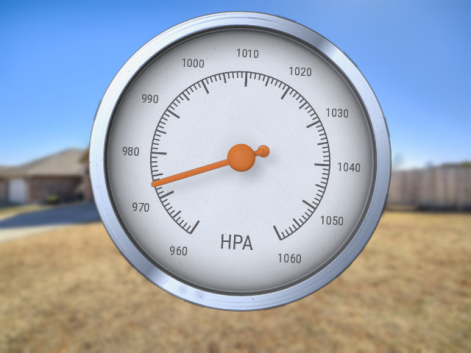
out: 973 hPa
